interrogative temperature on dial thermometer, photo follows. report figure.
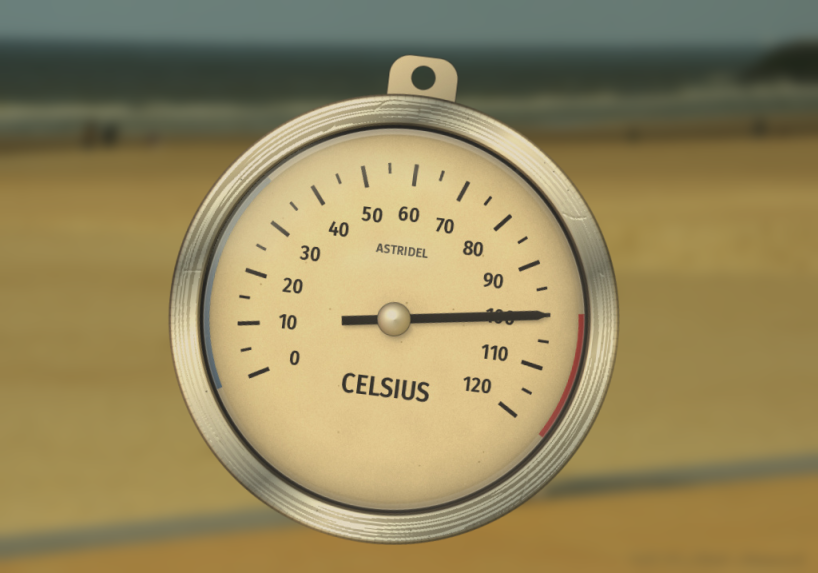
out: 100 °C
